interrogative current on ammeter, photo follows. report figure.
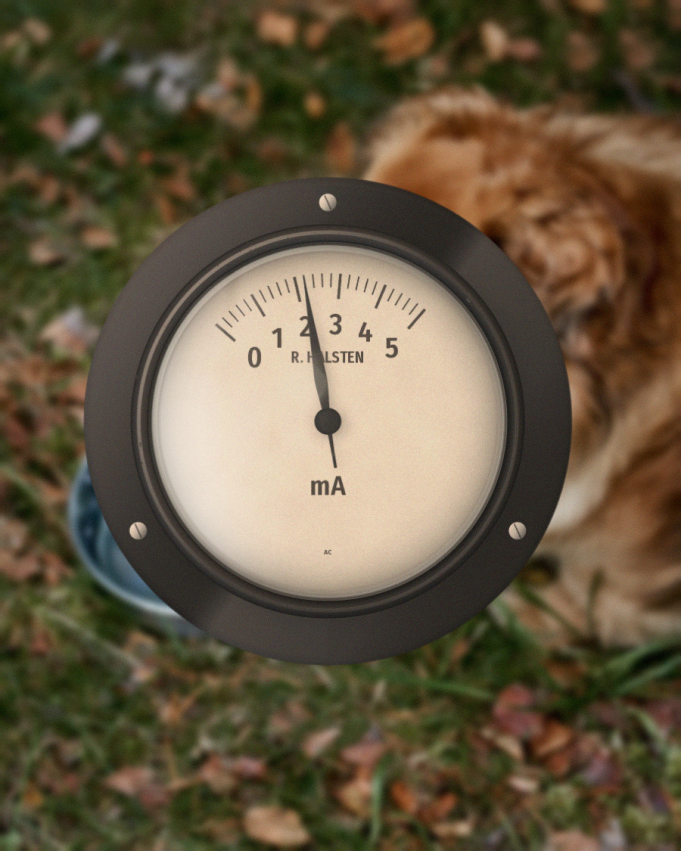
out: 2.2 mA
